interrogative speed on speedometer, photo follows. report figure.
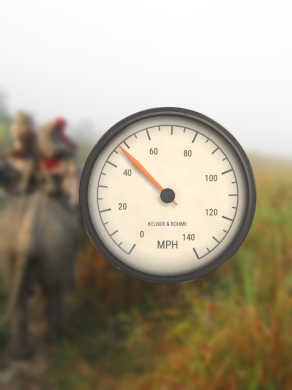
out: 47.5 mph
